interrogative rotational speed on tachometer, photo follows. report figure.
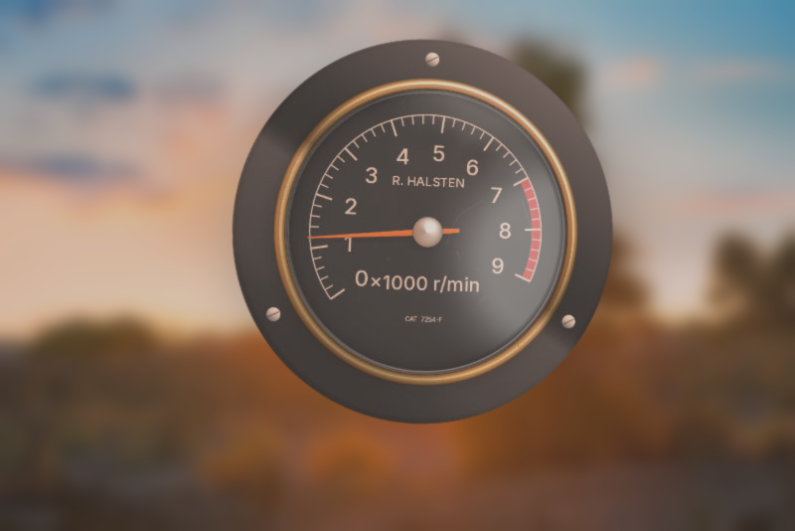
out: 1200 rpm
